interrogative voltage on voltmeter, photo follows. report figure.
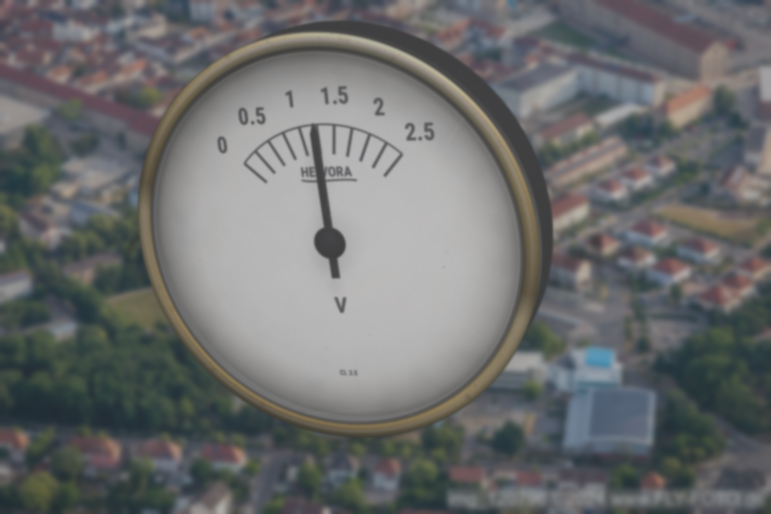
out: 1.25 V
